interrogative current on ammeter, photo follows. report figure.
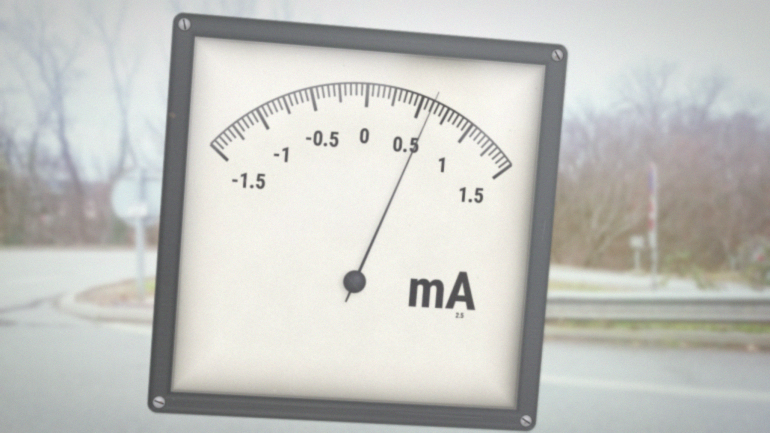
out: 0.6 mA
